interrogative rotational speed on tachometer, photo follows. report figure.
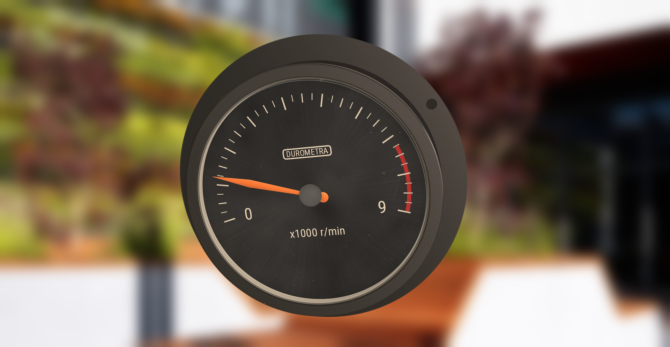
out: 1250 rpm
